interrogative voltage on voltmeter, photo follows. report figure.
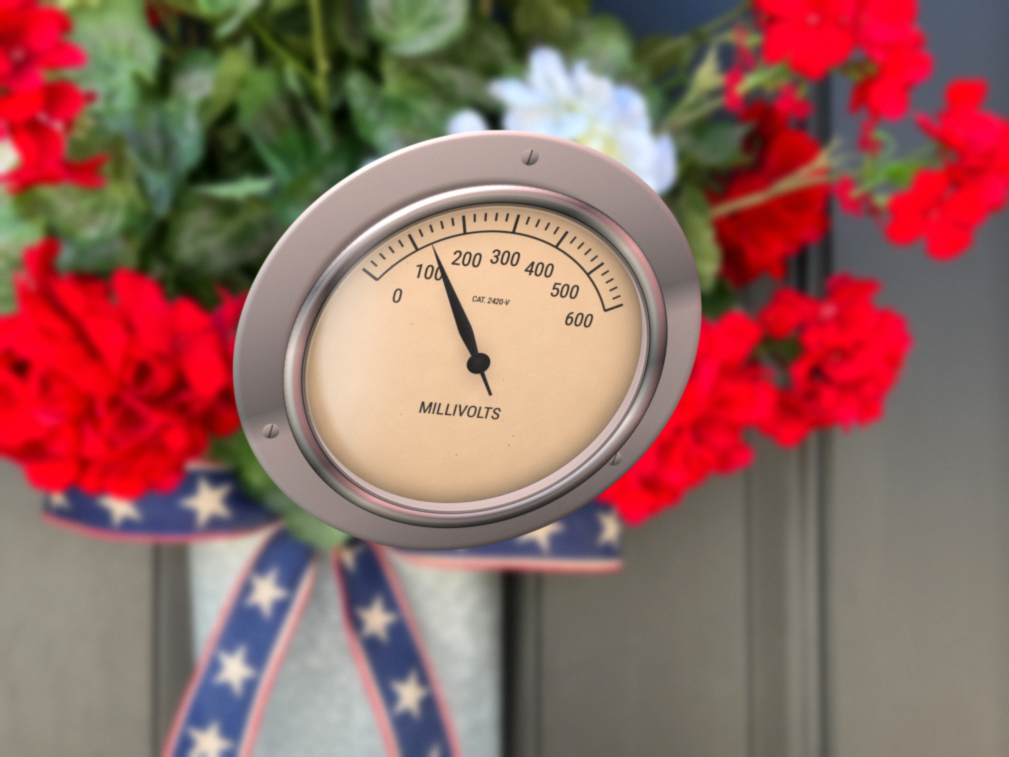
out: 130 mV
